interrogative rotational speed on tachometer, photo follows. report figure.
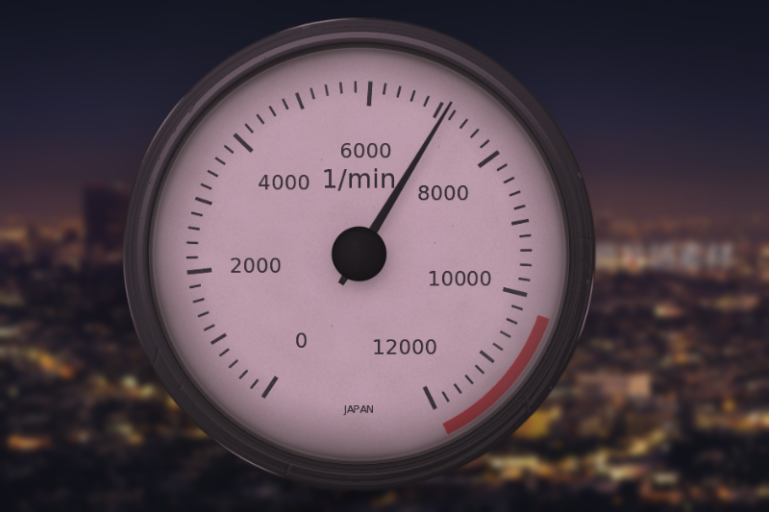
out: 7100 rpm
